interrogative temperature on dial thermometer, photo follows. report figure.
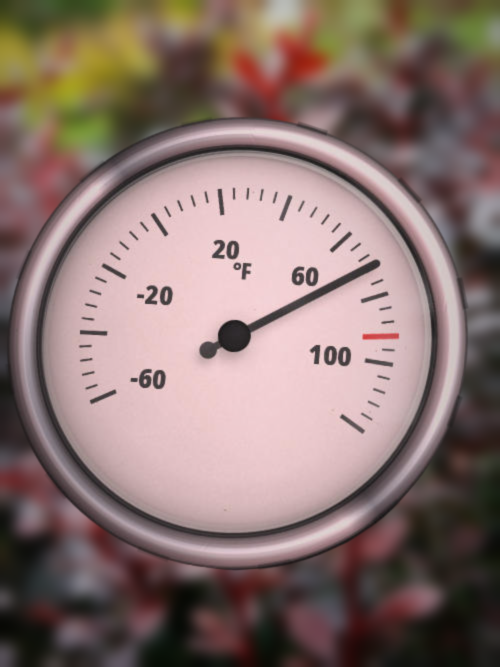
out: 72 °F
